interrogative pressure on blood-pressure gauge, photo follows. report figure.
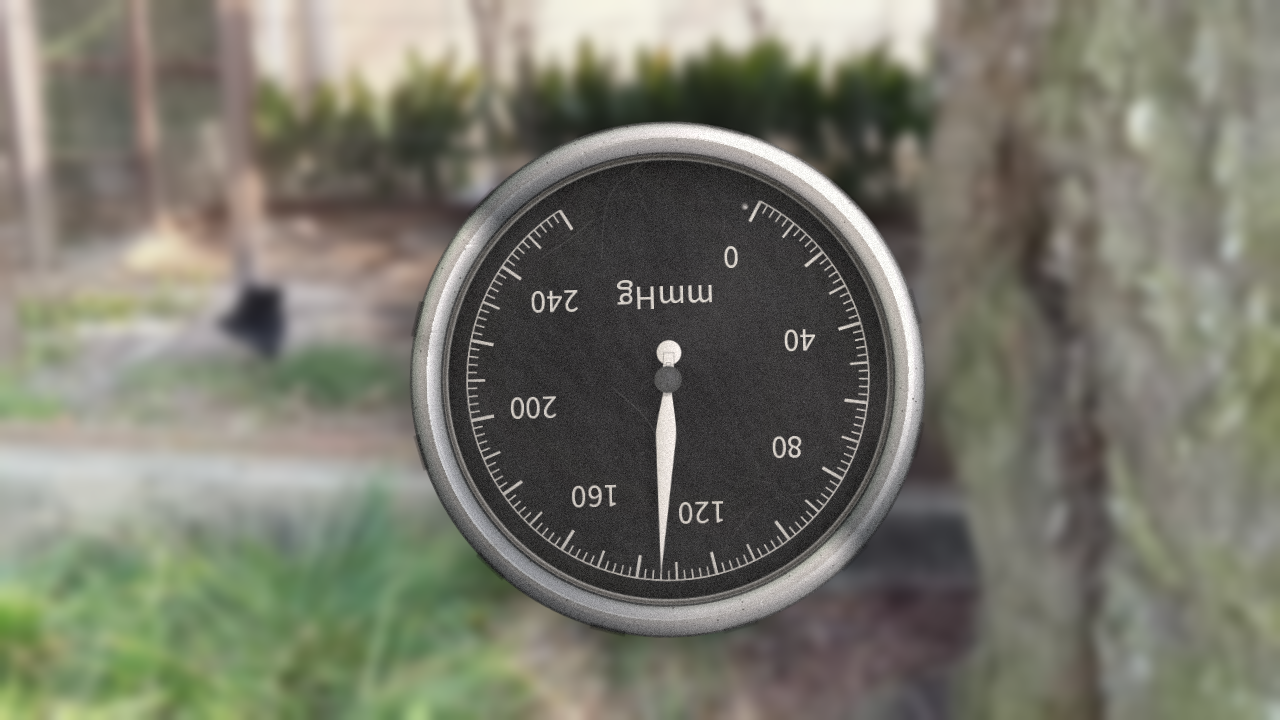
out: 134 mmHg
